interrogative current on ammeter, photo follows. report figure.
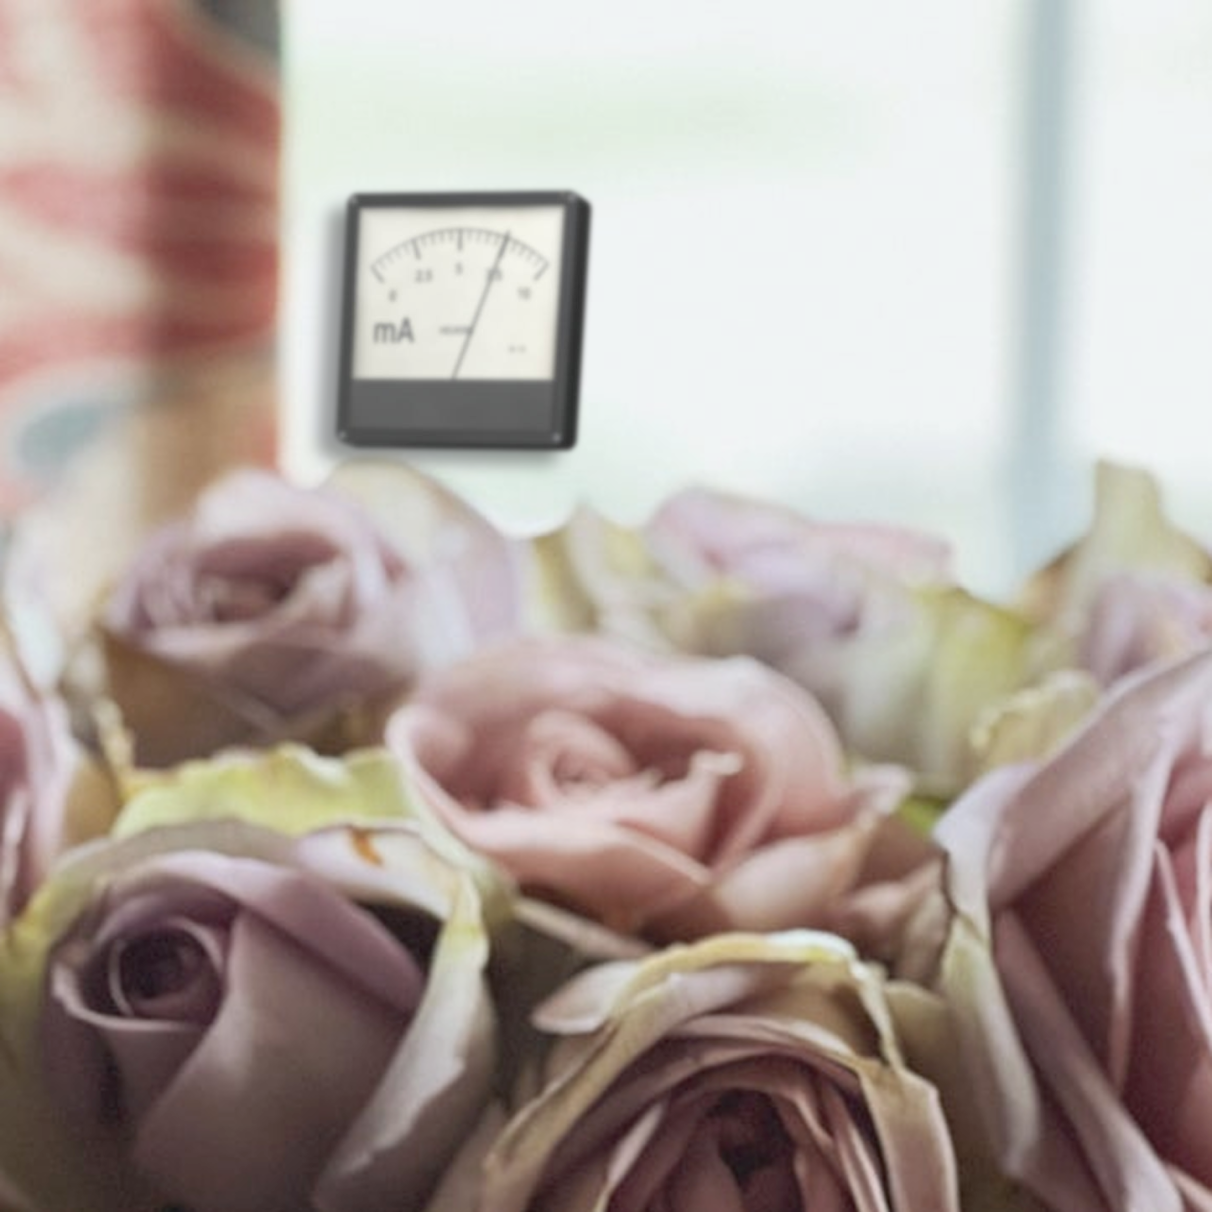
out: 7.5 mA
